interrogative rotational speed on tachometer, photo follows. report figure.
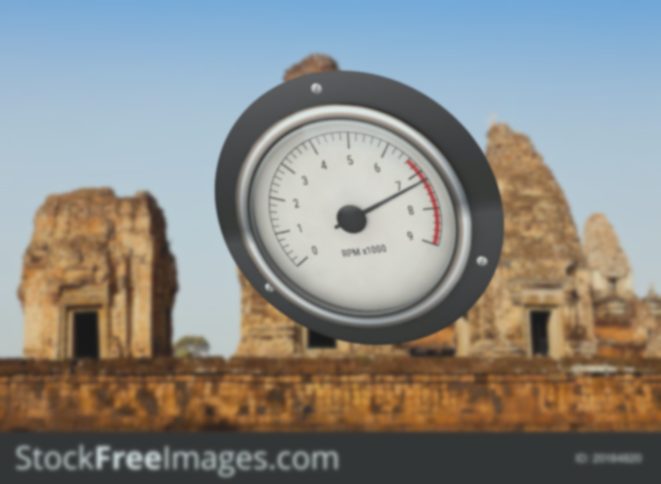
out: 7200 rpm
